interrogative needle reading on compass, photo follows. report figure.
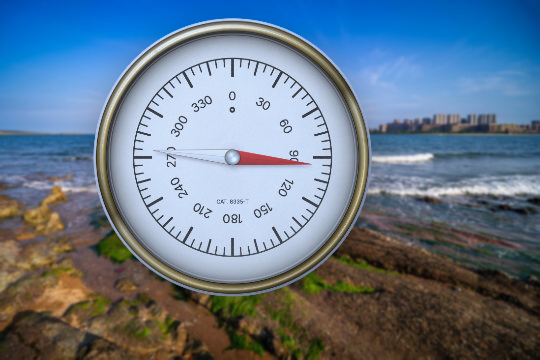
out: 95 °
